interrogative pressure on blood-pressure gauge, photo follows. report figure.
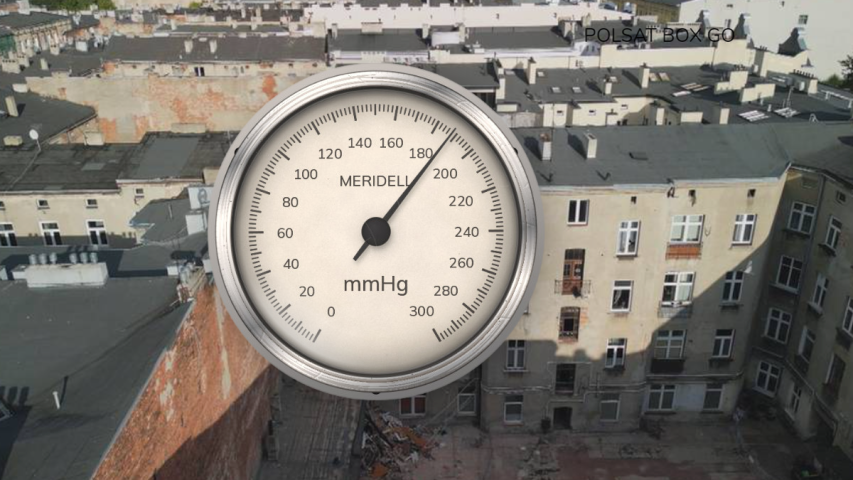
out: 188 mmHg
